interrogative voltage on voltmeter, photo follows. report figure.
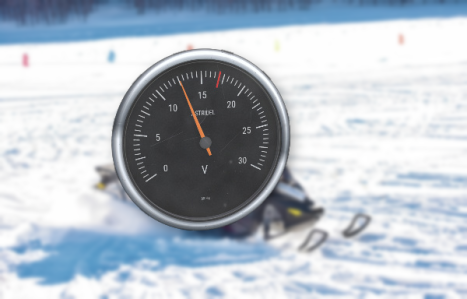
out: 12.5 V
